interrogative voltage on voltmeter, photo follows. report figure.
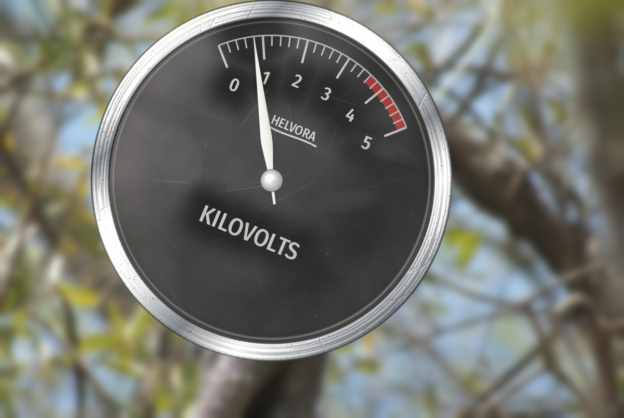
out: 0.8 kV
